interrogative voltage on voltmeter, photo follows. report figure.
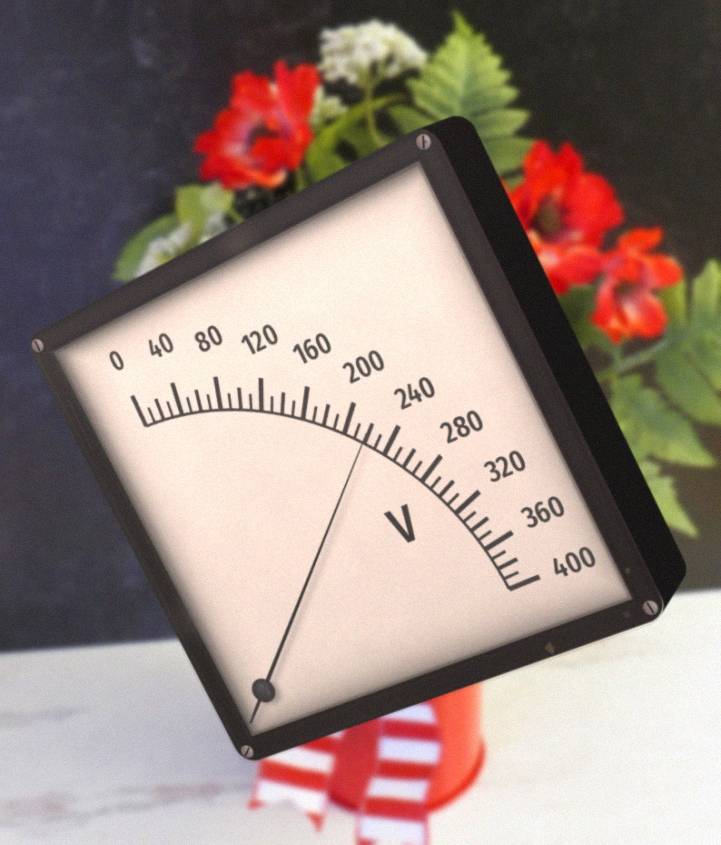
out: 220 V
